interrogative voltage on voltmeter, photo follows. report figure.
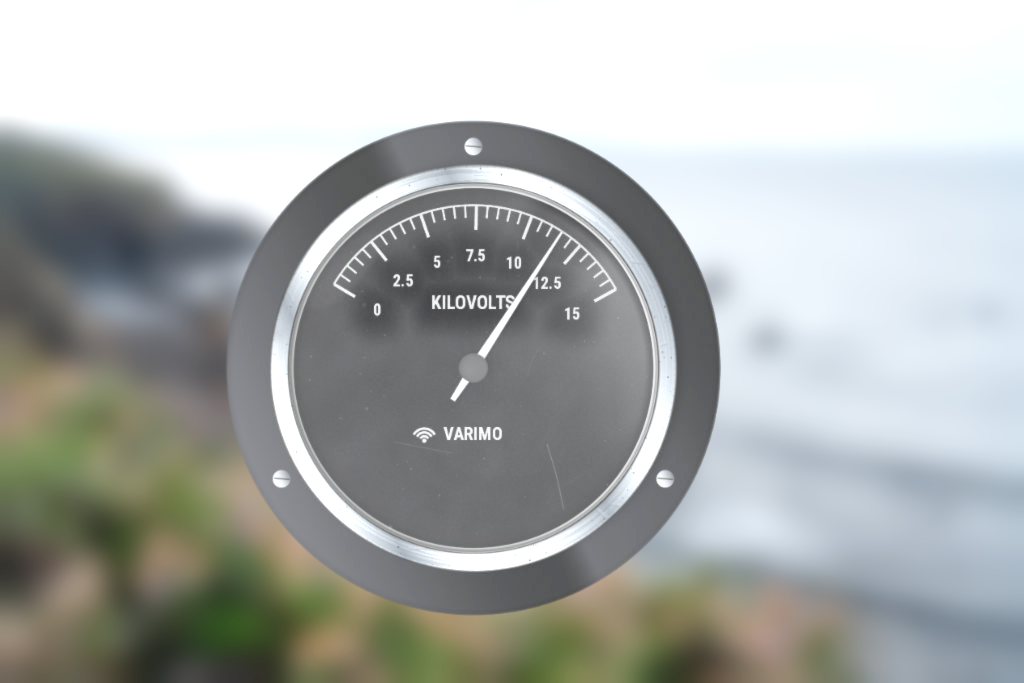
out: 11.5 kV
